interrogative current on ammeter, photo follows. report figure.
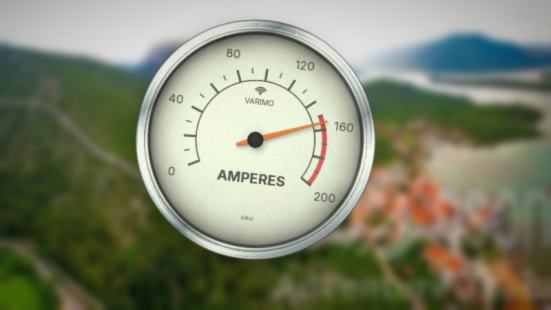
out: 155 A
